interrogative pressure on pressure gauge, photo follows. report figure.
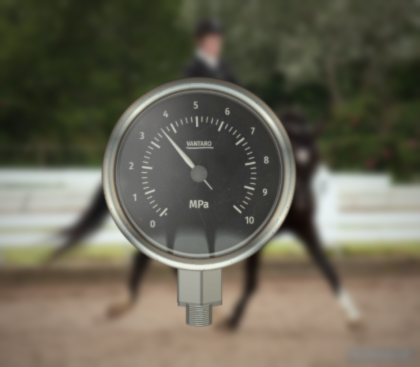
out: 3.6 MPa
